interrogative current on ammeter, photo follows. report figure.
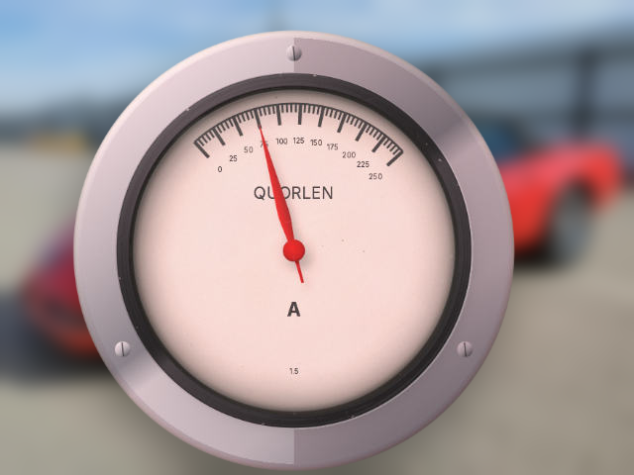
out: 75 A
